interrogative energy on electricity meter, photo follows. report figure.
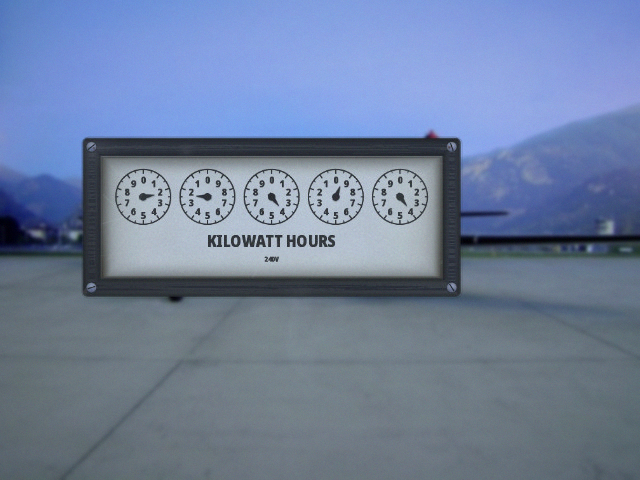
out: 22394 kWh
